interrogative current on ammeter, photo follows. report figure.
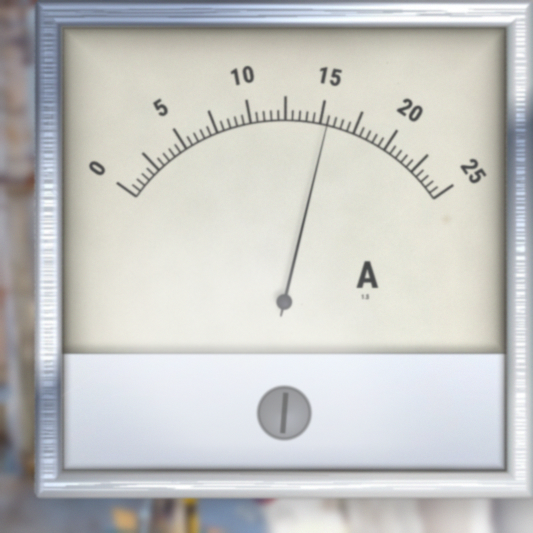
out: 15.5 A
